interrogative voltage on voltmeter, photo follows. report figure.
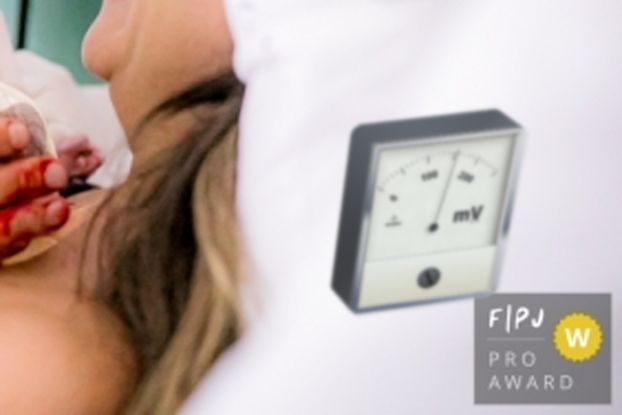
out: 150 mV
